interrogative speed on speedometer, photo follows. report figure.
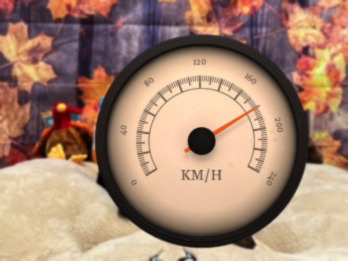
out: 180 km/h
